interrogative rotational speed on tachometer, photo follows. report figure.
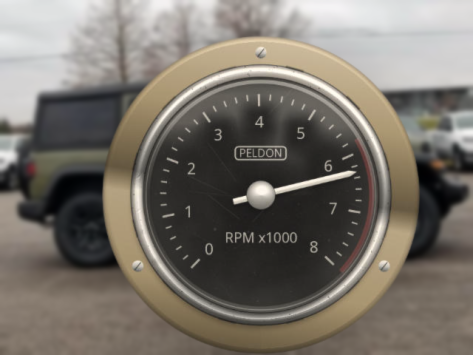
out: 6300 rpm
